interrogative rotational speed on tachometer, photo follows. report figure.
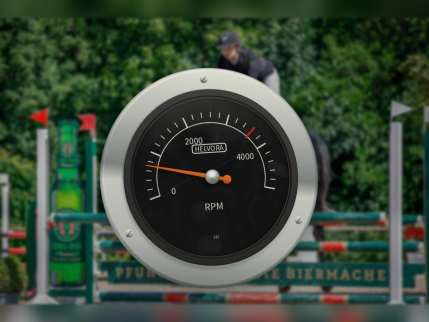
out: 700 rpm
